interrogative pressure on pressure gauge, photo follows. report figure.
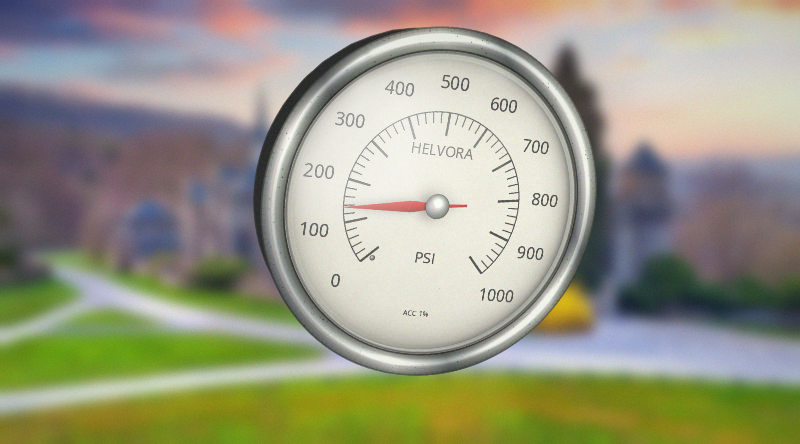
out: 140 psi
